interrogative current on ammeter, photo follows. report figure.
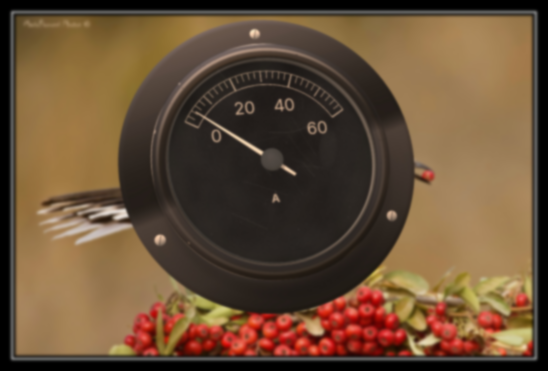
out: 4 A
